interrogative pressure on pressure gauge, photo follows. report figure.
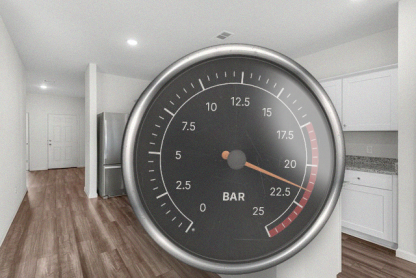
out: 21.5 bar
